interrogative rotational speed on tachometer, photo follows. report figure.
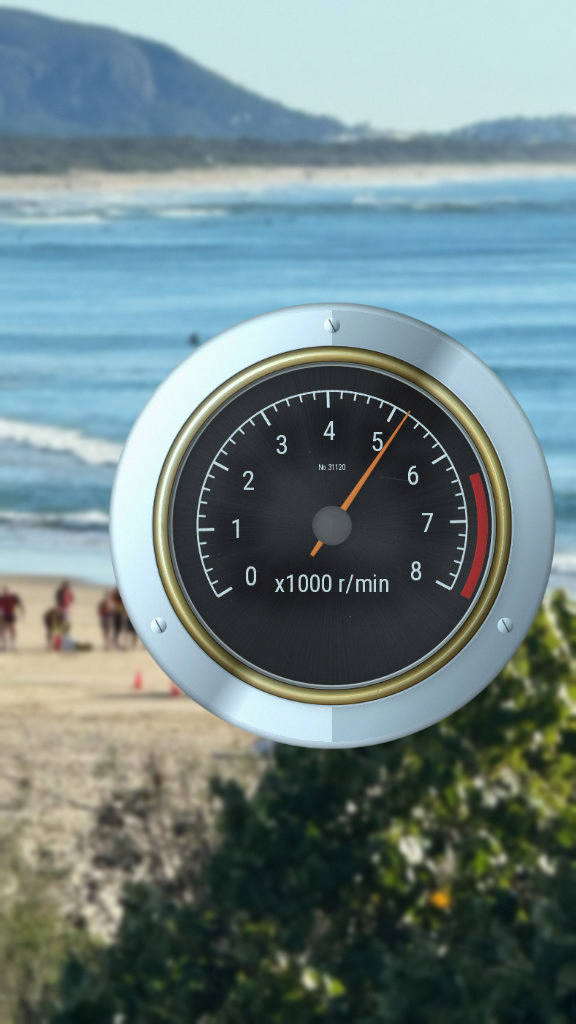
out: 5200 rpm
